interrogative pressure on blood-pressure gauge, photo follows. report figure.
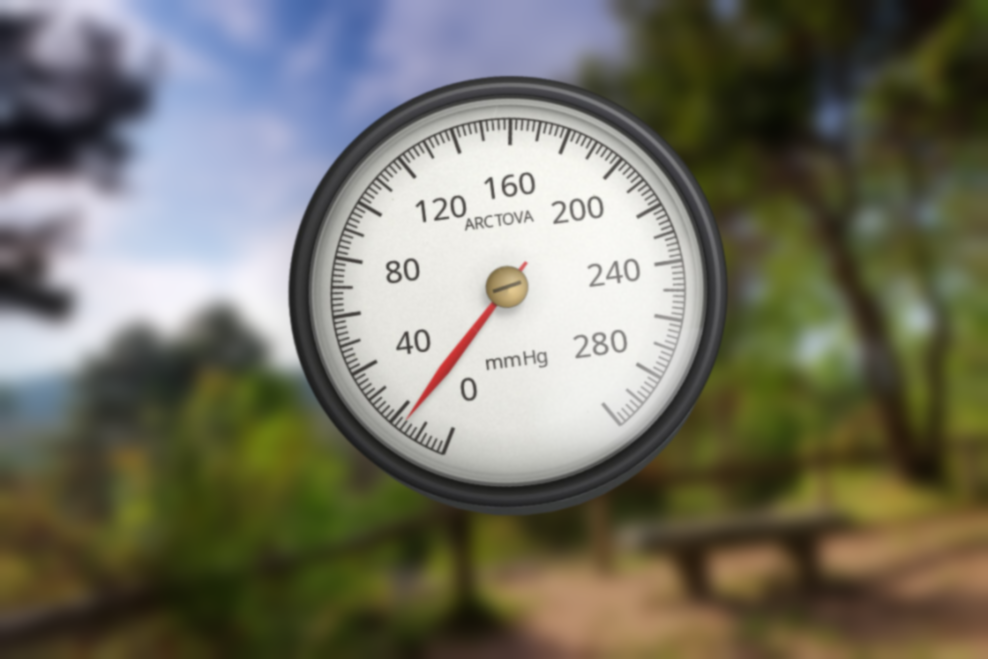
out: 16 mmHg
